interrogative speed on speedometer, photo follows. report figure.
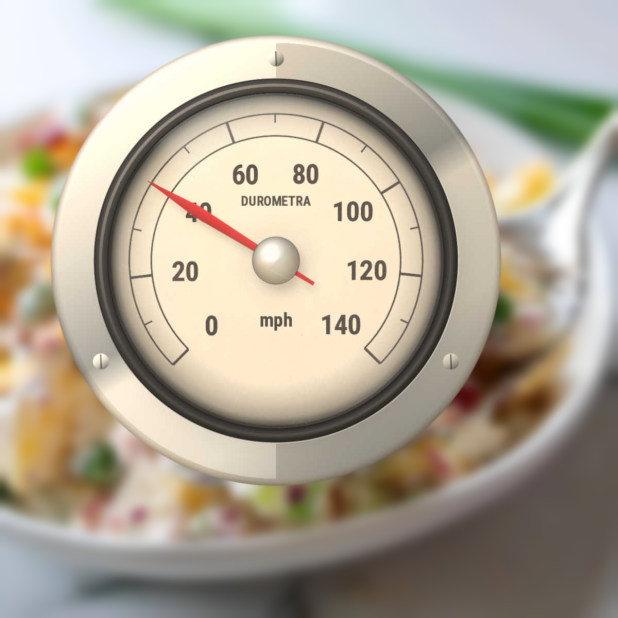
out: 40 mph
